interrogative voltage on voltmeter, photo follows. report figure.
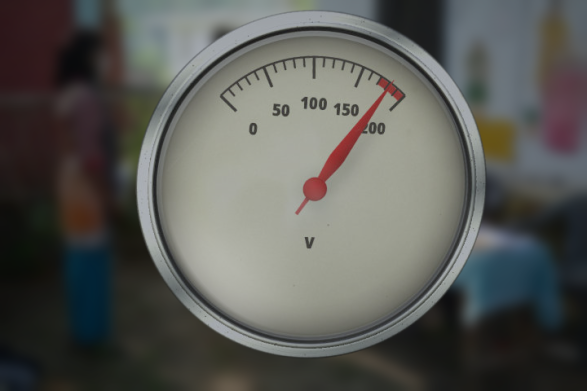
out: 180 V
